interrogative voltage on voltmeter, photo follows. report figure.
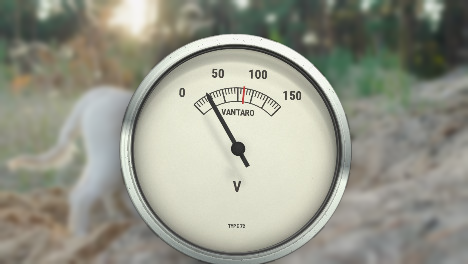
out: 25 V
